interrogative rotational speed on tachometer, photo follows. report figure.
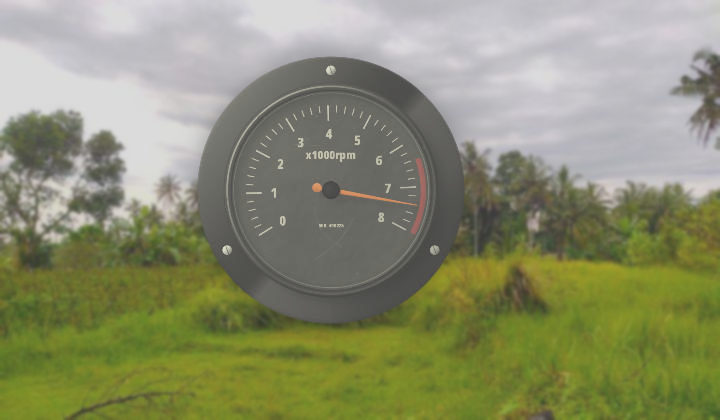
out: 7400 rpm
